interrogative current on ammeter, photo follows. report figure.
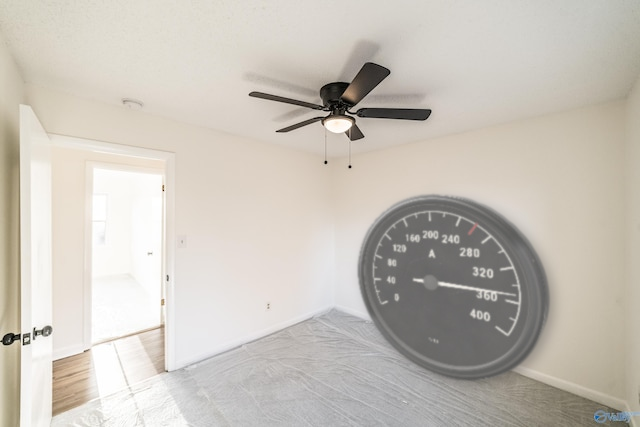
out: 350 A
